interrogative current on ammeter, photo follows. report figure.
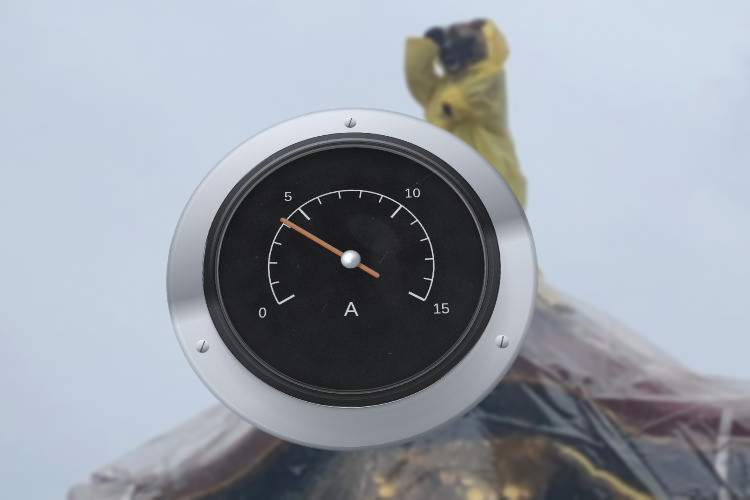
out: 4 A
